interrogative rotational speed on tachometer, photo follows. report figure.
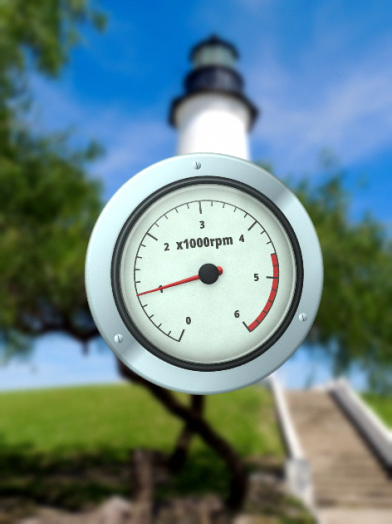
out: 1000 rpm
